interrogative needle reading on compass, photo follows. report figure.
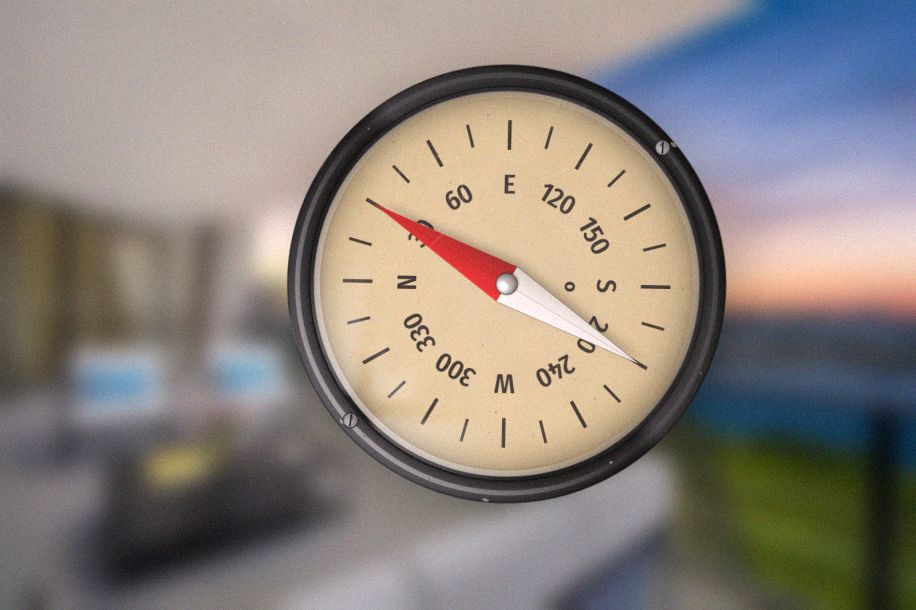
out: 30 °
